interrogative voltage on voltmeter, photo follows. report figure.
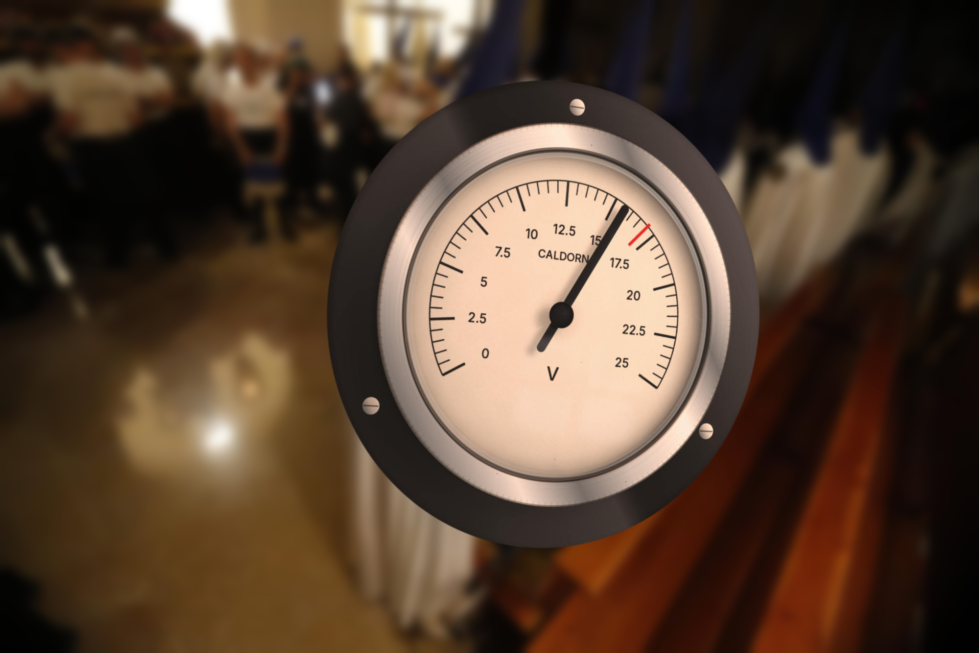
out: 15.5 V
